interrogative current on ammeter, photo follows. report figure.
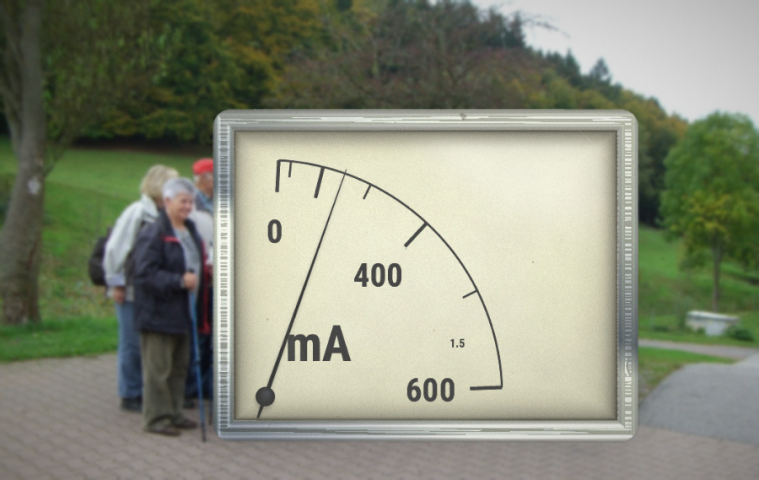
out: 250 mA
